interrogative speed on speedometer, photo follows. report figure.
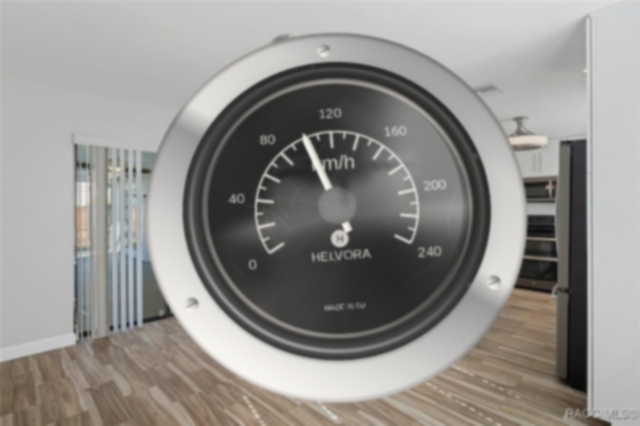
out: 100 km/h
